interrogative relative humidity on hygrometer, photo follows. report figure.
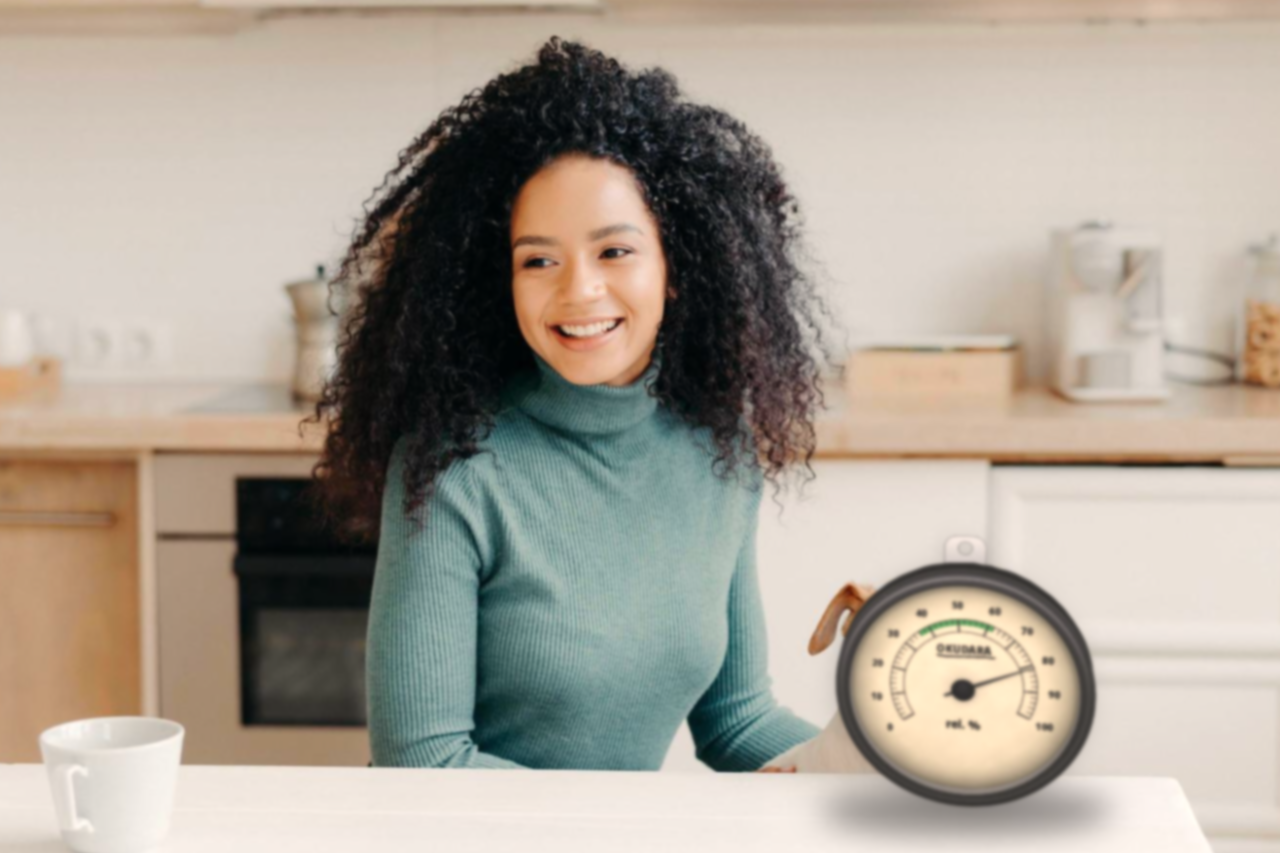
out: 80 %
